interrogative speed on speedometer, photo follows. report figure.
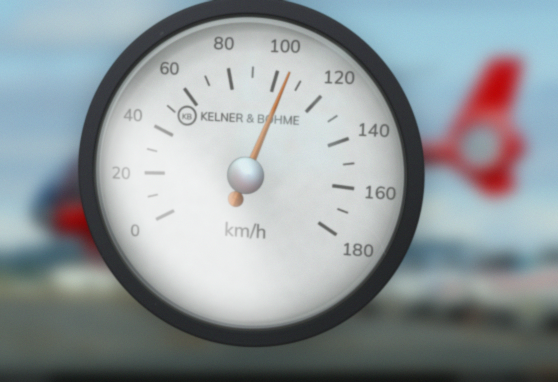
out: 105 km/h
